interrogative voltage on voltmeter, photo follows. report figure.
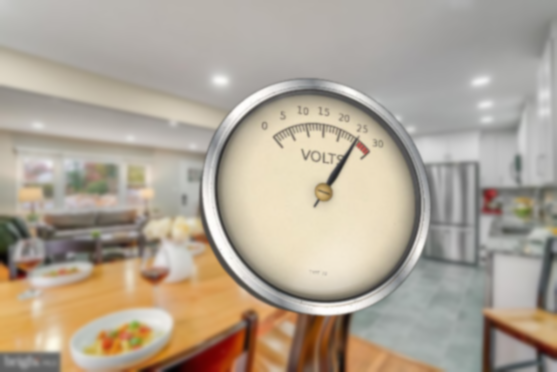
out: 25 V
